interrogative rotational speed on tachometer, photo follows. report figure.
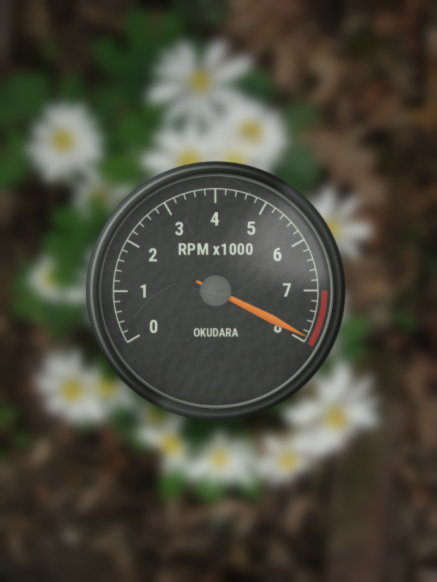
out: 7900 rpm
